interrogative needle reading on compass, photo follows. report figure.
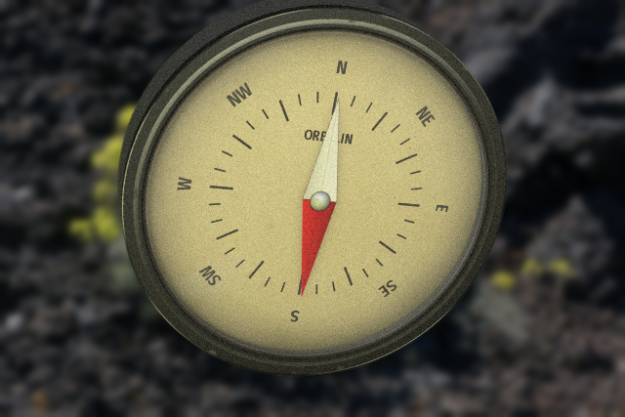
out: 180 °
